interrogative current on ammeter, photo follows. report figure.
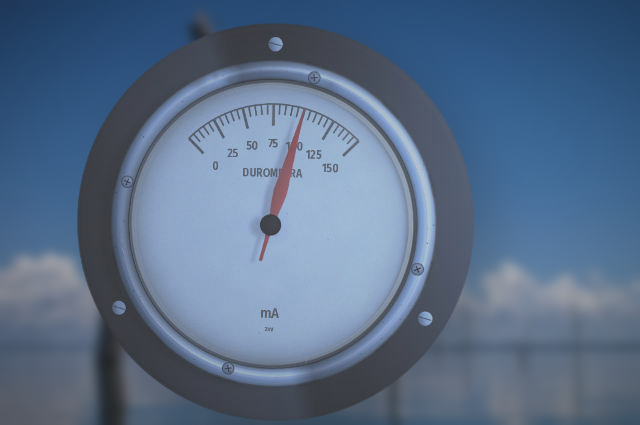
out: 100 mA
